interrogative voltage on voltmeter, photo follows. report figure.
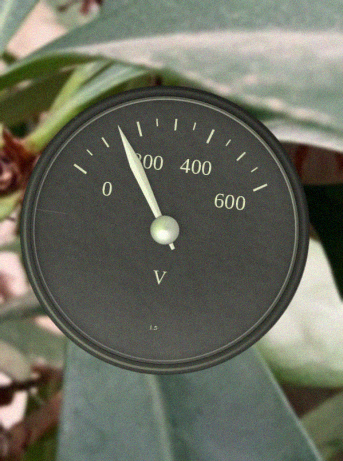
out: 150 V
